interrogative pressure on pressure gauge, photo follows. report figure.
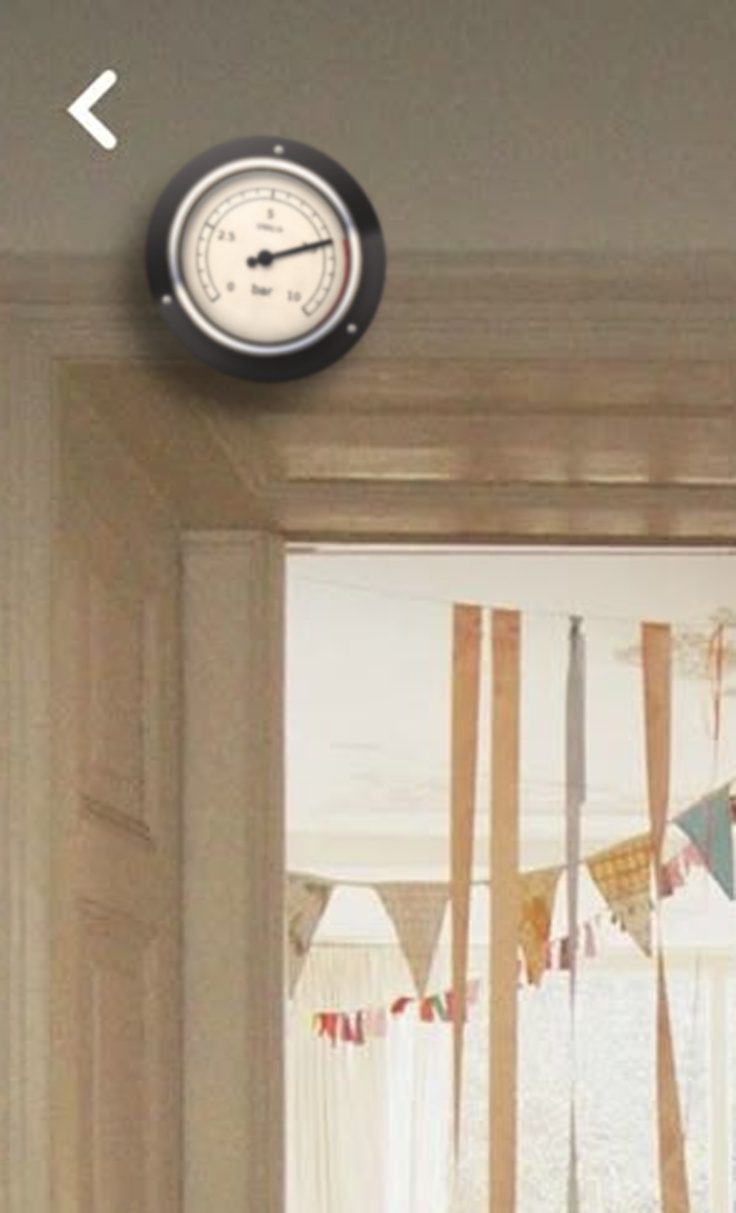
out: 7.5 bar
